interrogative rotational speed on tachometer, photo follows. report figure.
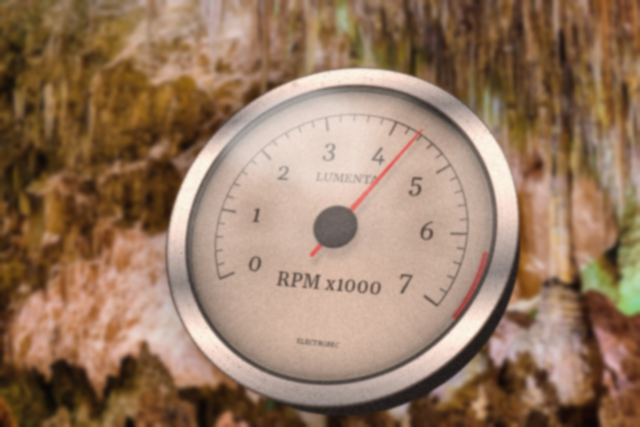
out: 4400 rpm
